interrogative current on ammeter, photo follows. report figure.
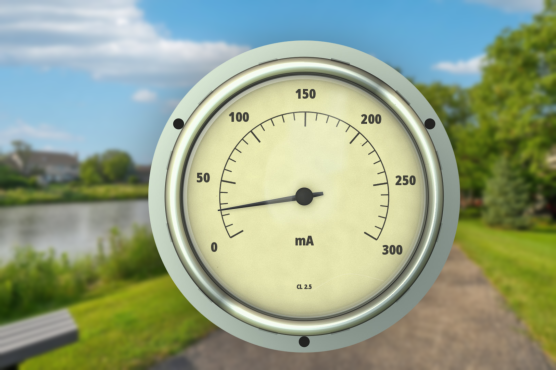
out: 25 mA
